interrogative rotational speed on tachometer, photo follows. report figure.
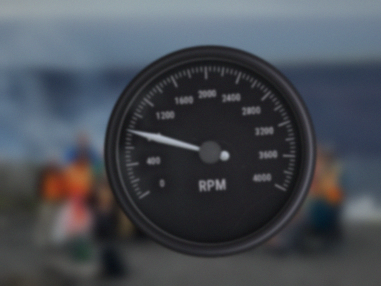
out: 800 rpm
